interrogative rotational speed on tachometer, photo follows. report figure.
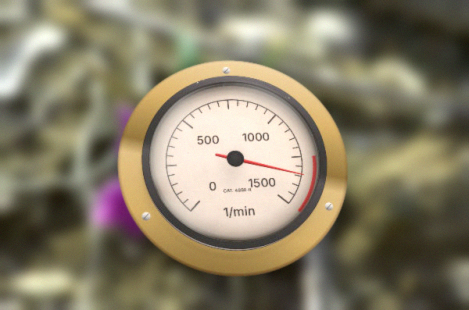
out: 1350 rpm
